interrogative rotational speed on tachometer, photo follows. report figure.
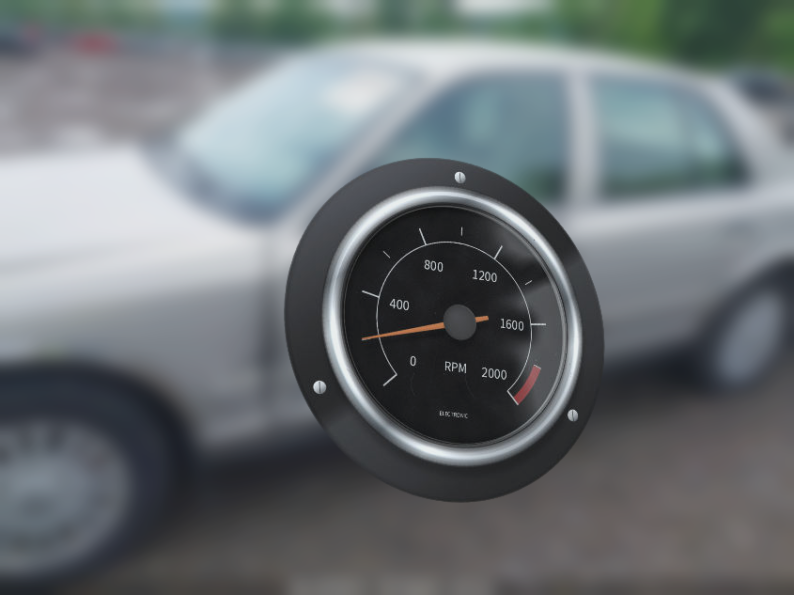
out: 200 rpm
